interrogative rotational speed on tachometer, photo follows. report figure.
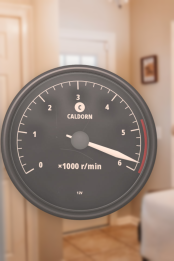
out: 5800 rpm
